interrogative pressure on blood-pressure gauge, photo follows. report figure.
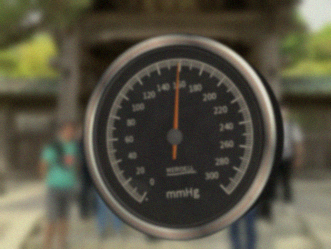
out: 160 mmHg
